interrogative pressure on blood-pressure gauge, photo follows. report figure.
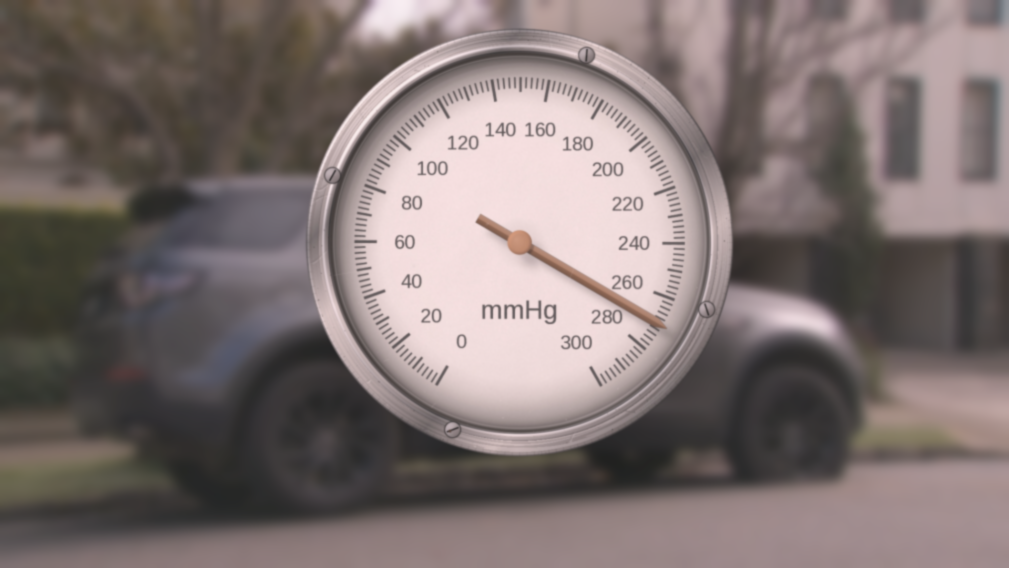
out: 270 mmHg
